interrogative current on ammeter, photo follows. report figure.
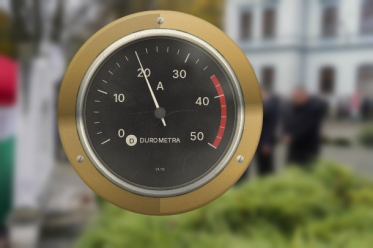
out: 20 A
